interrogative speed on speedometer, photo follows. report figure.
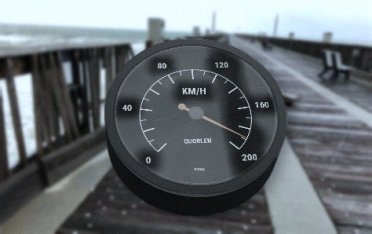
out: 190 km/h
